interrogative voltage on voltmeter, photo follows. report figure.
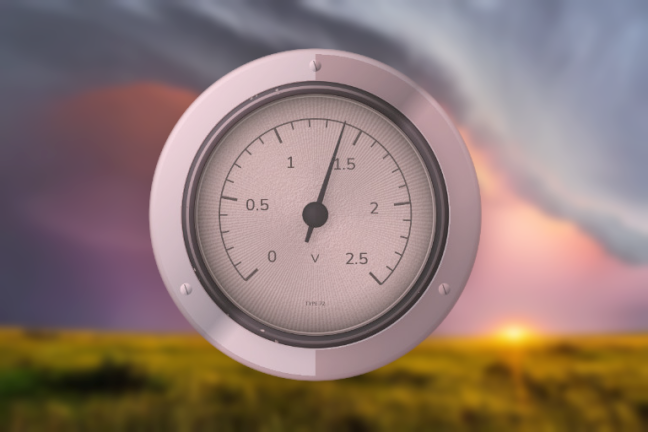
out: 1.4 V
